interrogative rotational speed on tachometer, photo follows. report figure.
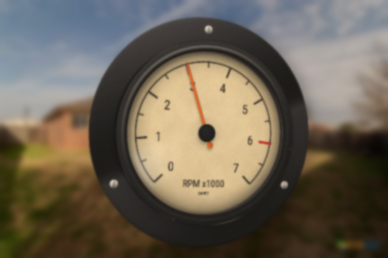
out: 3000 rpm
